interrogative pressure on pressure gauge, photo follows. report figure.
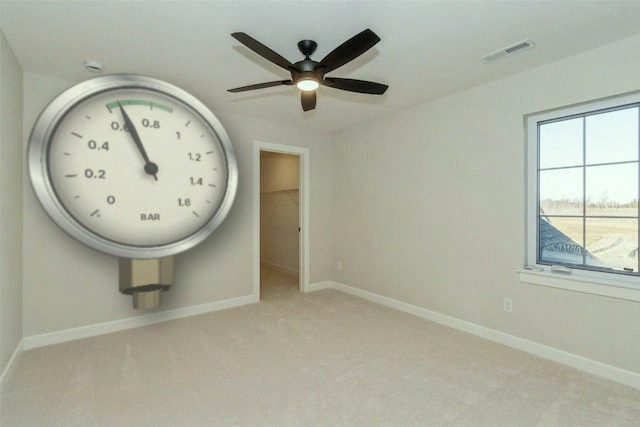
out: 0.65 bar
